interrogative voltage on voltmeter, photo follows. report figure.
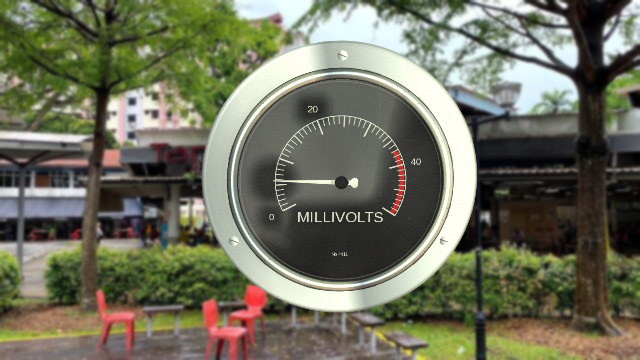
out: 6 mV
